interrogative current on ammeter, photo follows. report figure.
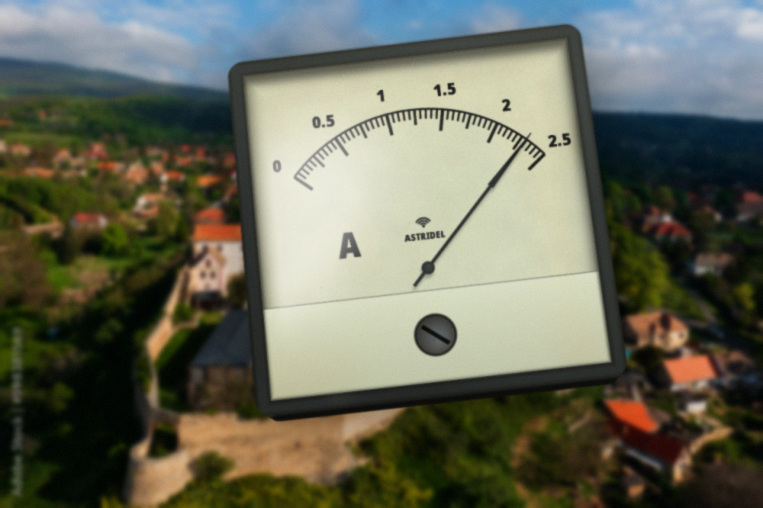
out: 2.3 A
